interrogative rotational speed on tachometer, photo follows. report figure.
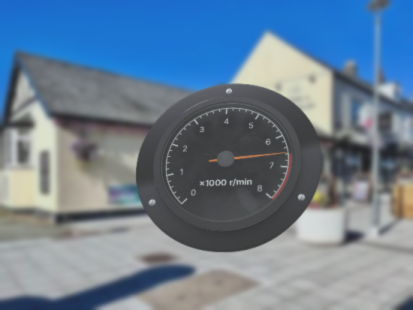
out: 6600 rpm
